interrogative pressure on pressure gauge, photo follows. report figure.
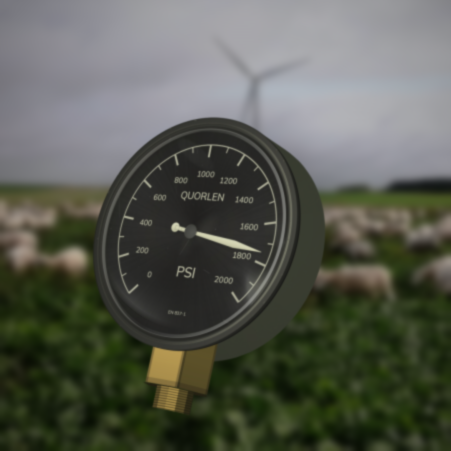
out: 1750 psi
